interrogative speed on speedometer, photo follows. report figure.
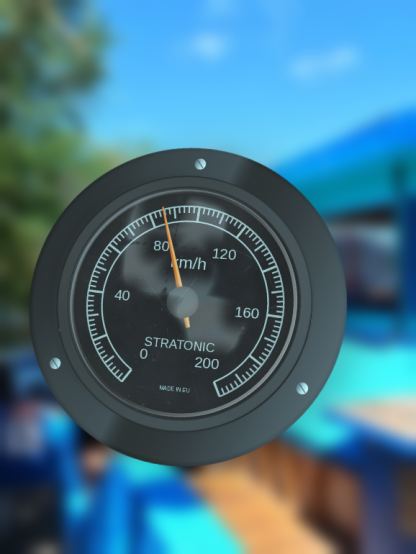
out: 86 km/h
